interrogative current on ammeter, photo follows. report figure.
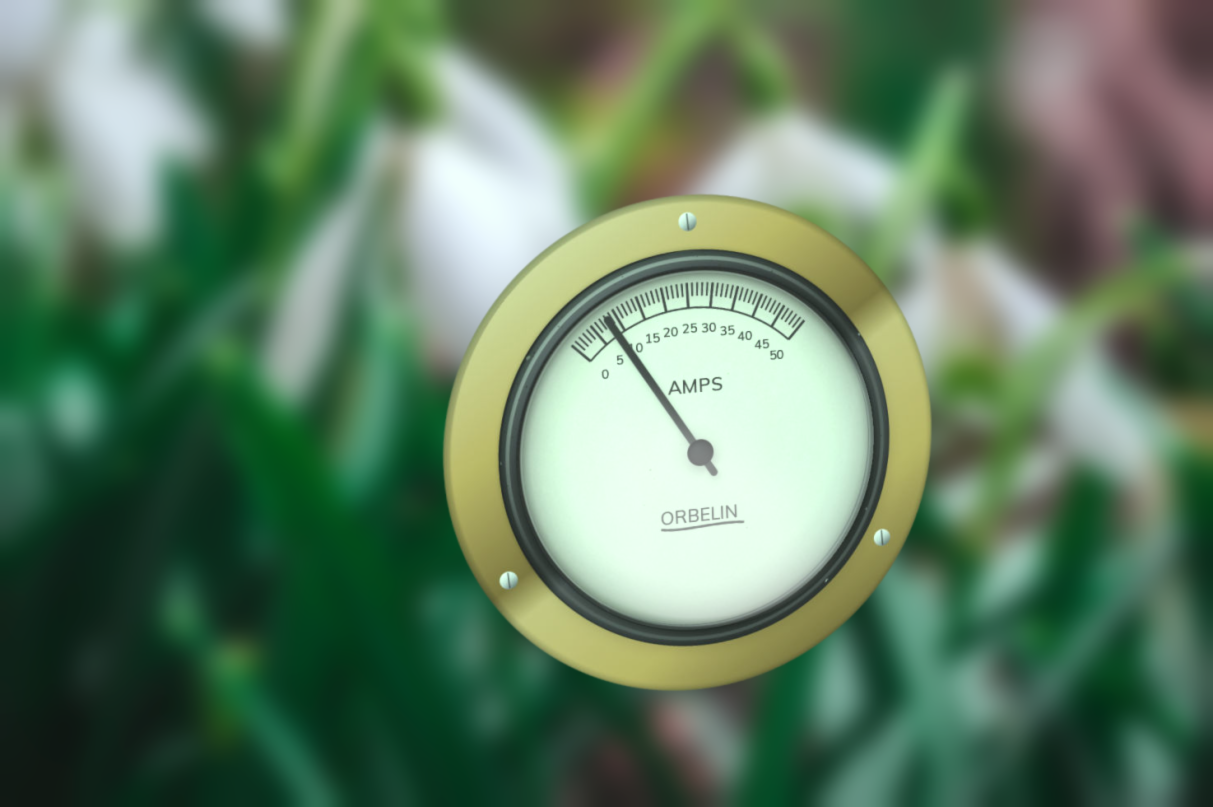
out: 8 A
